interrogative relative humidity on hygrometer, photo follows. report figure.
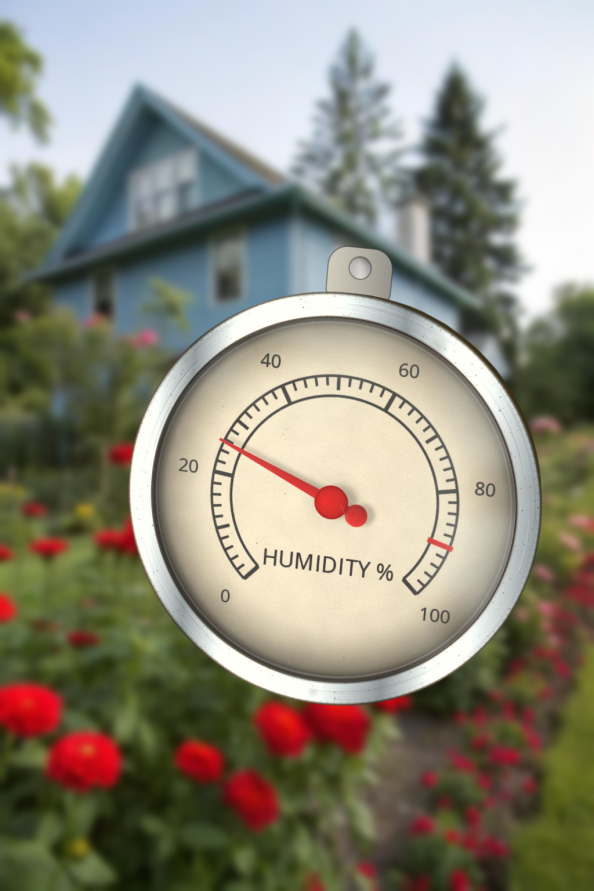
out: 26 %
